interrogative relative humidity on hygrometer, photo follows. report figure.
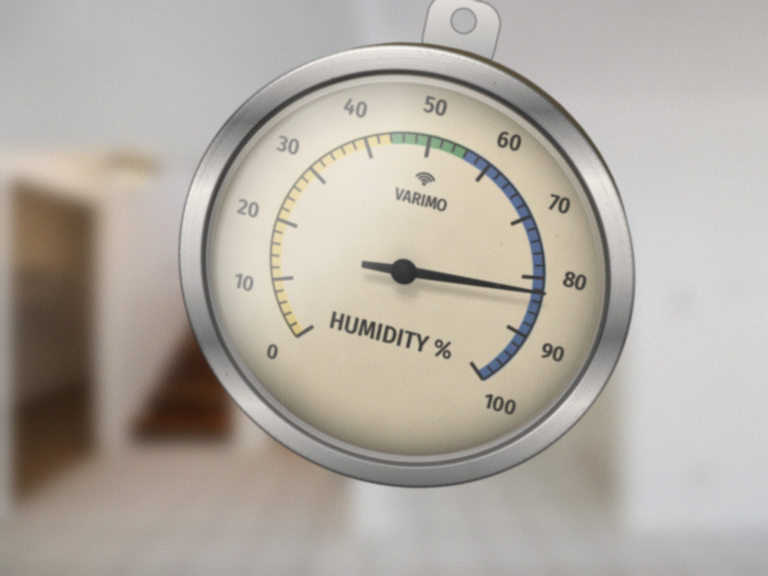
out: 82 %
